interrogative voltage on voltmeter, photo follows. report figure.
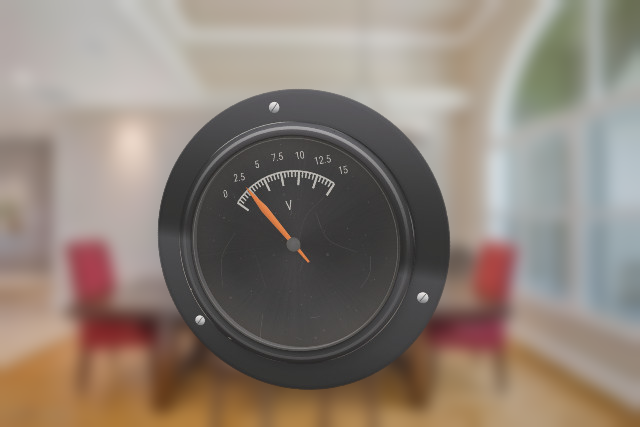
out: 2.5 V
